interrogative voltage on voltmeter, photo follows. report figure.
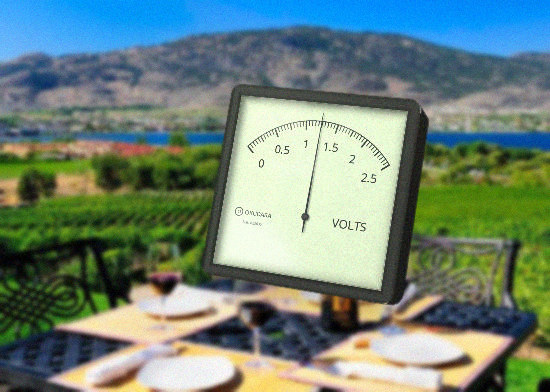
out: 1.25 V
